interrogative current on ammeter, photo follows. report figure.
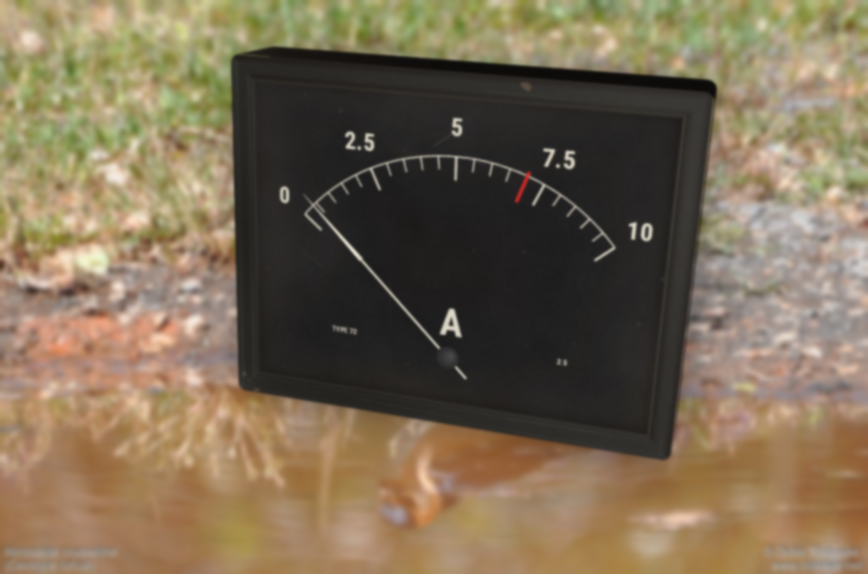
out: 0.5 A
